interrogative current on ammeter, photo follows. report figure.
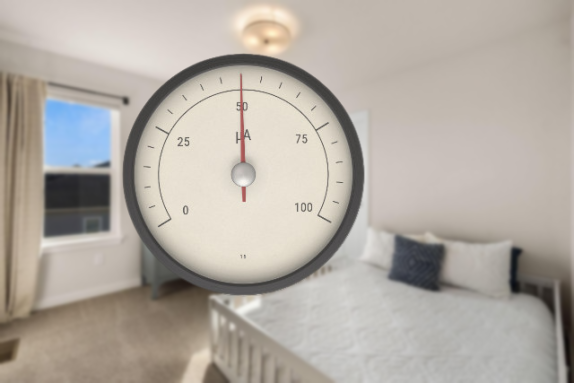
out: 50 µA
